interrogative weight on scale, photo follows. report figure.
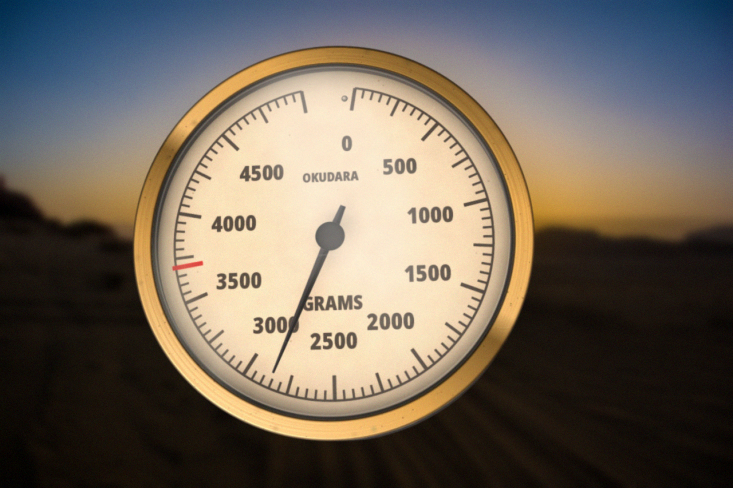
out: 2850 g
